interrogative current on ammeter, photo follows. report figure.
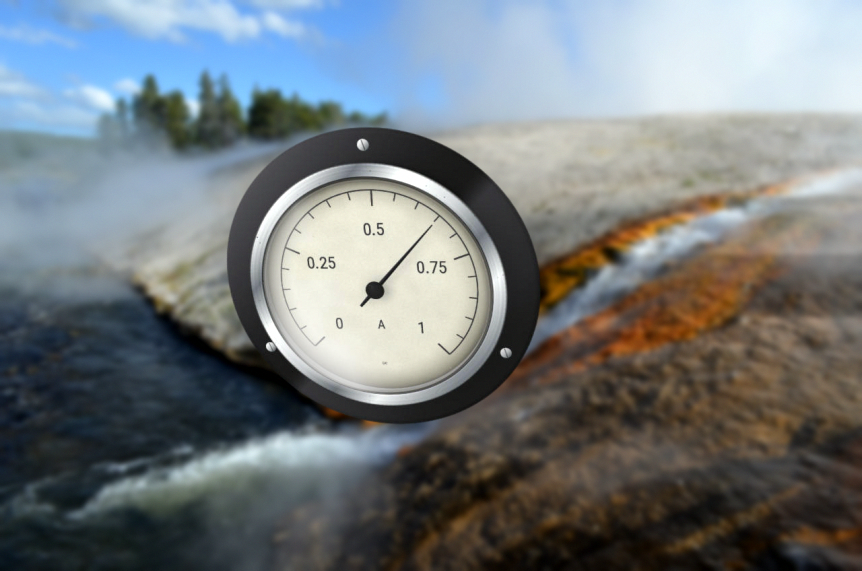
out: 0.65 A
